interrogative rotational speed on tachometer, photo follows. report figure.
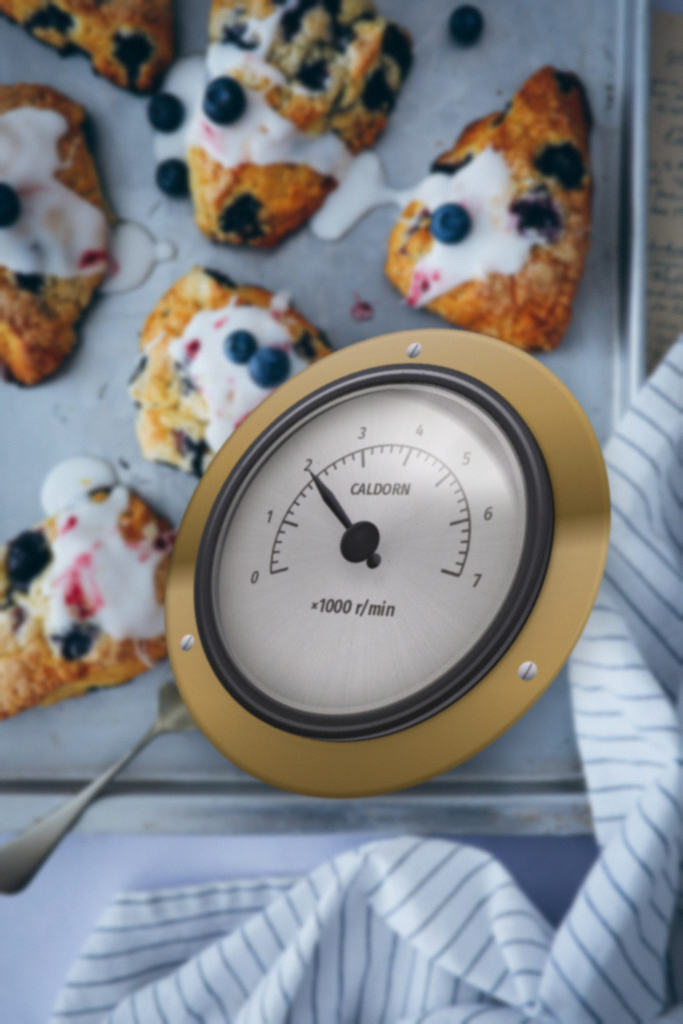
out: 2000 rpm
